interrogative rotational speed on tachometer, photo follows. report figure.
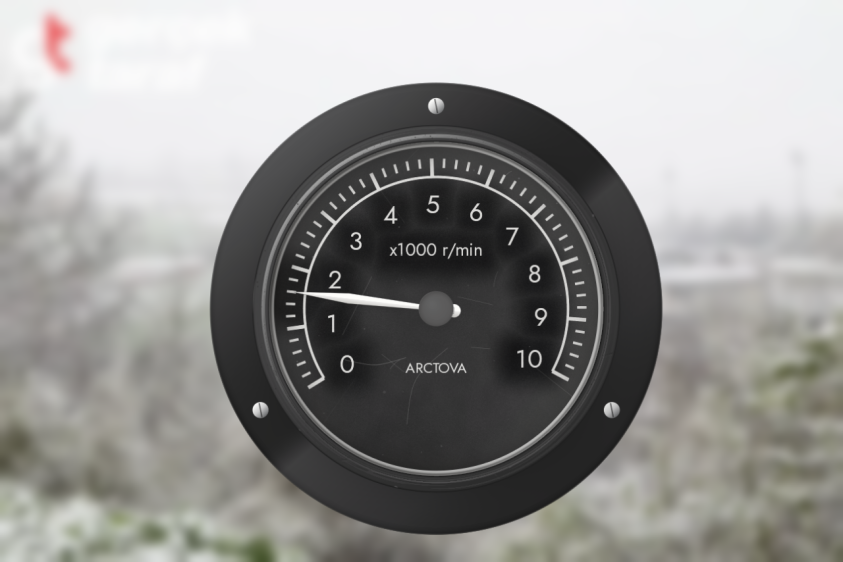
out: 1600 rpm
